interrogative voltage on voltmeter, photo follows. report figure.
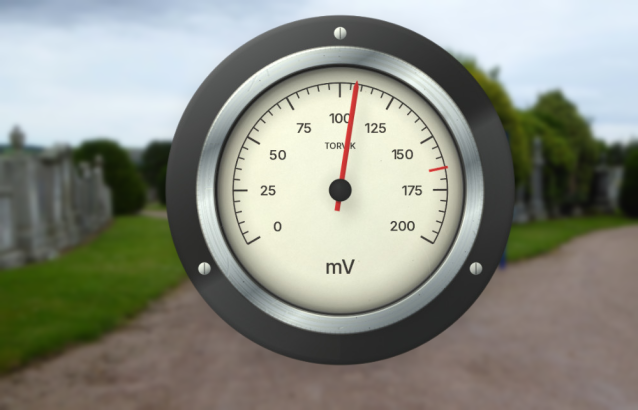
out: 107.5 mV
